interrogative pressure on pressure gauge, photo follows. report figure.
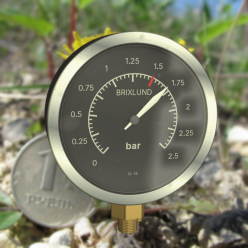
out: 1.7 bar
